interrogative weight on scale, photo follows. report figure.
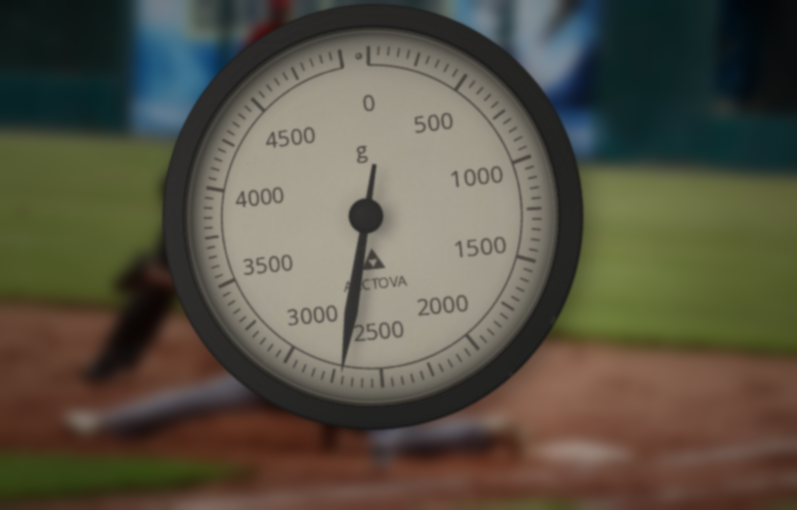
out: 2700 g
